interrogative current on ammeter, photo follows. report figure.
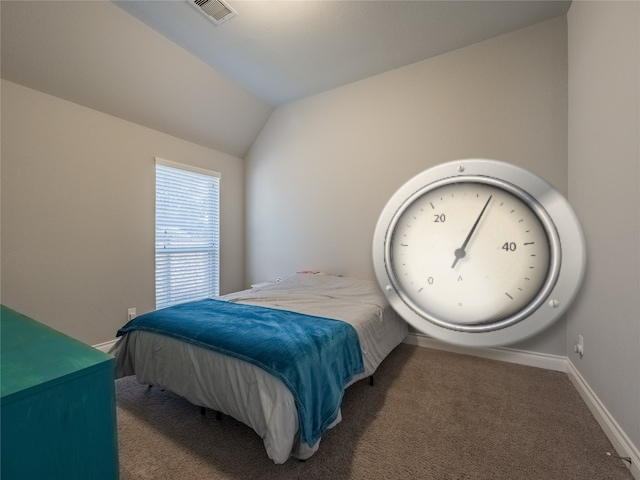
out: 30 A
